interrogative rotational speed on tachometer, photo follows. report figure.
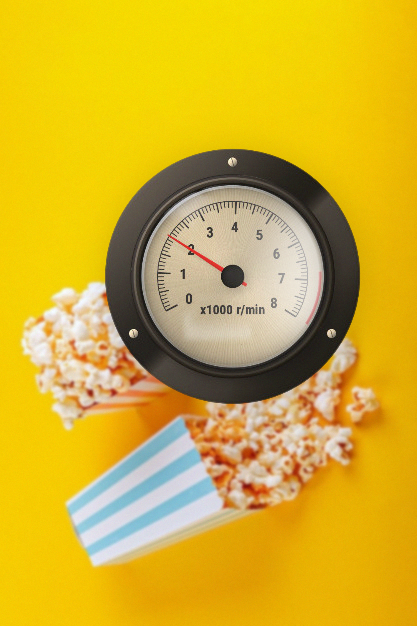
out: 2000 rpm
